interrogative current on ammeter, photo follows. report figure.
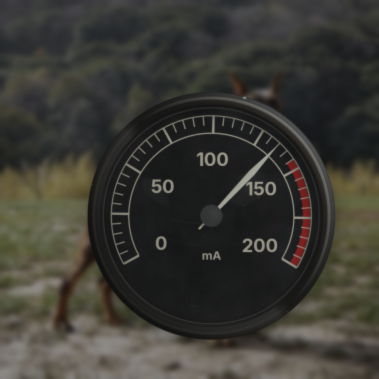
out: 135 mA
